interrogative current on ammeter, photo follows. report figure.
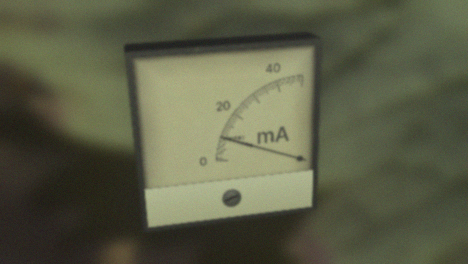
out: 10 mA
